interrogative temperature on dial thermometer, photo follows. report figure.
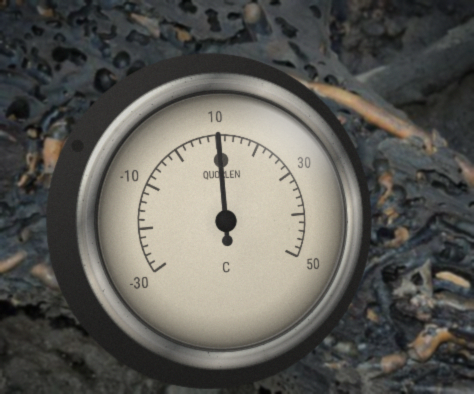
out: 10 °C
